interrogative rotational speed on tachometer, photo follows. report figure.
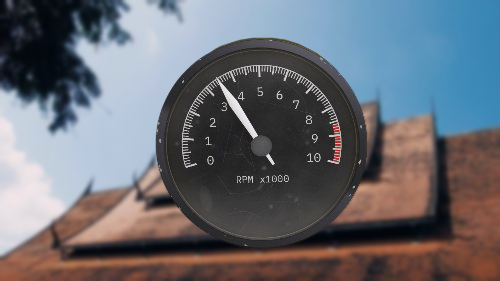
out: 3500 rpm
